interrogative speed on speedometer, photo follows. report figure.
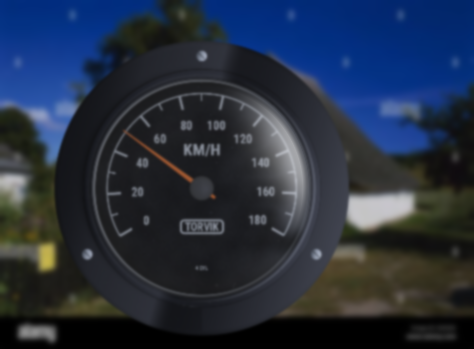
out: 50 km/h
